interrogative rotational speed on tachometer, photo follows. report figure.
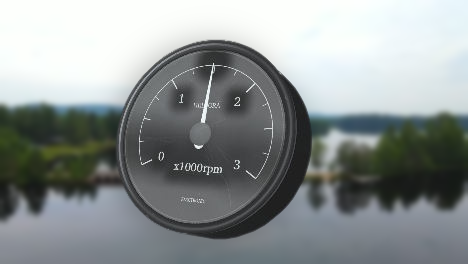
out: 1500 rpm
